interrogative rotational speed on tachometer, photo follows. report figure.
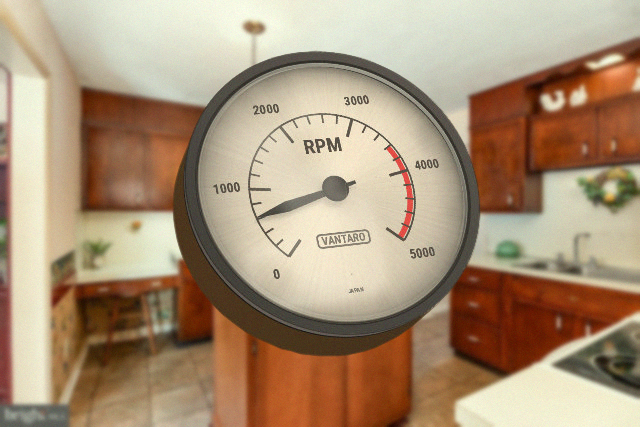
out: 600 rpm
